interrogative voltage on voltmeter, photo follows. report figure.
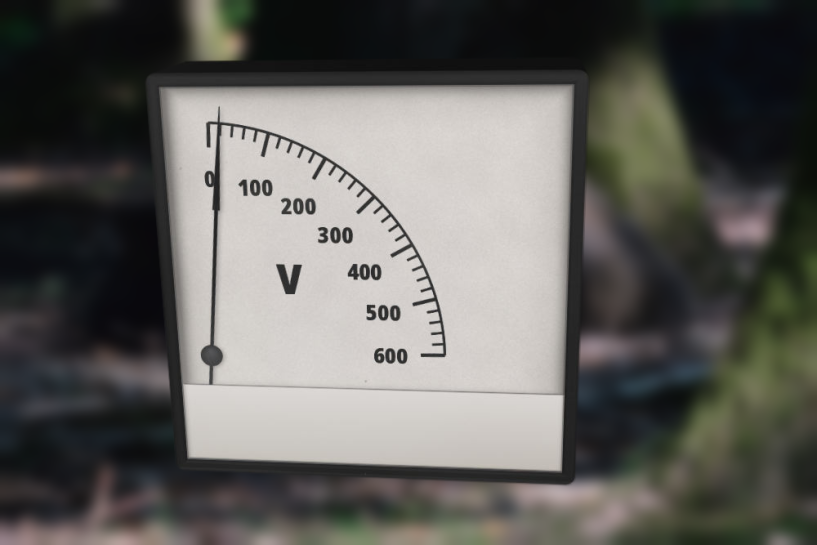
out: 20 V
